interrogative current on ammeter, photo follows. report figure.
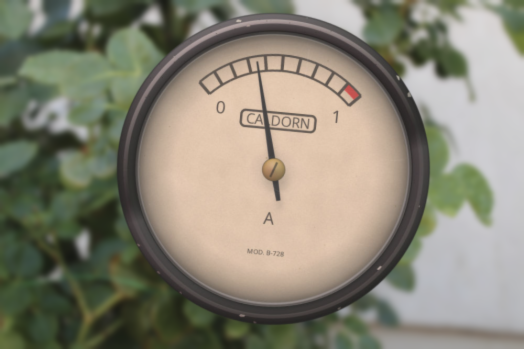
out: 0.35 A
